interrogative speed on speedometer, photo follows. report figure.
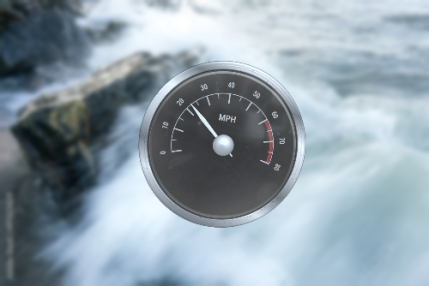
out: 22.5 mph
